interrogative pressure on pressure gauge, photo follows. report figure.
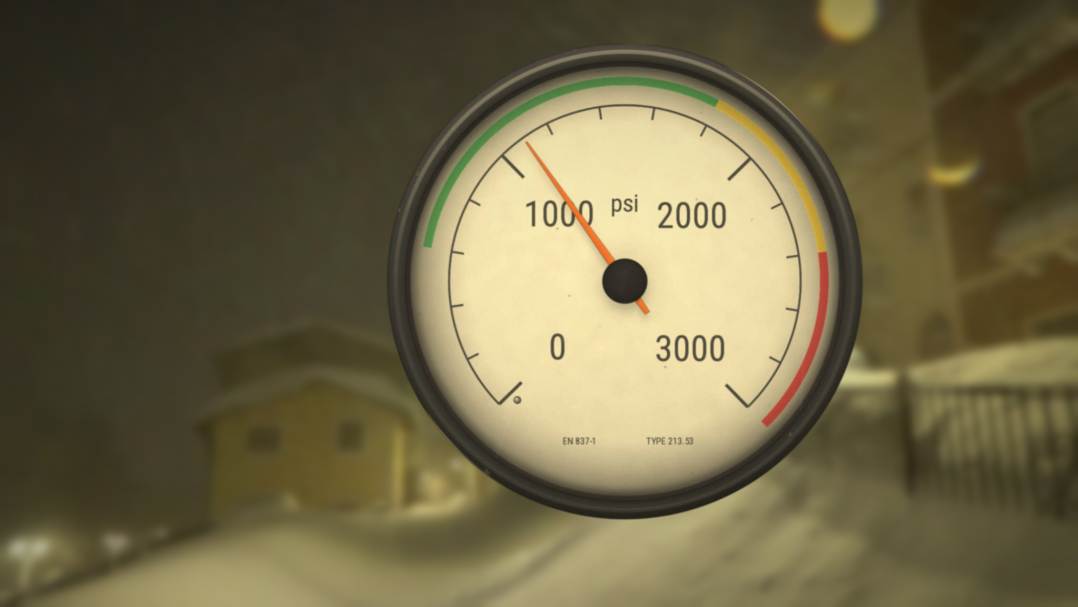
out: 1100 psi
